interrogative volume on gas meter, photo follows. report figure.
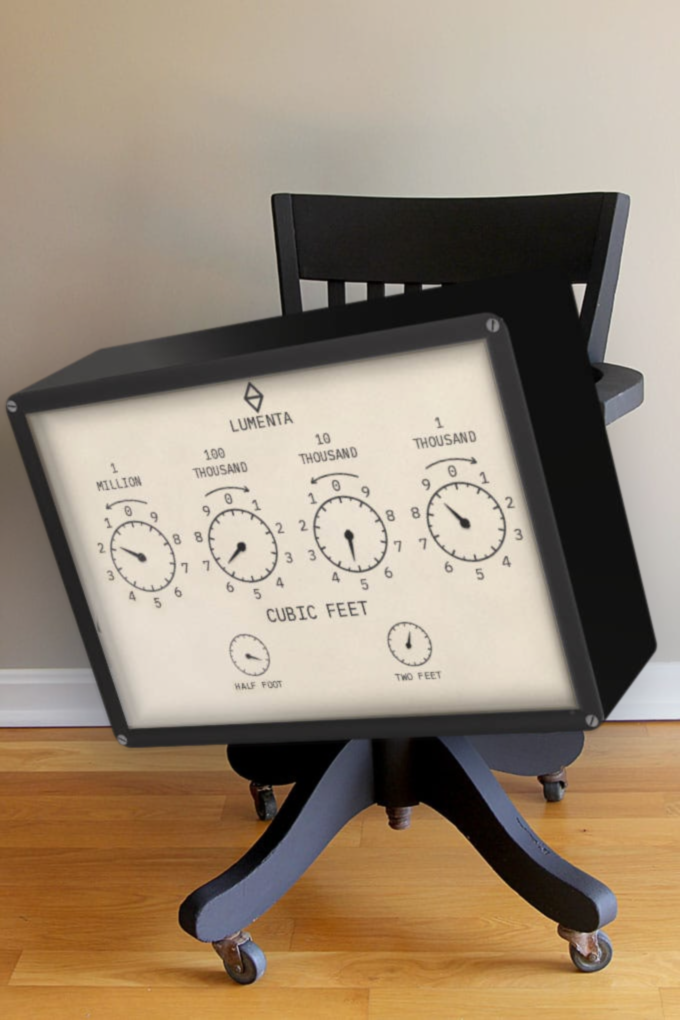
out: 164900 ft³
